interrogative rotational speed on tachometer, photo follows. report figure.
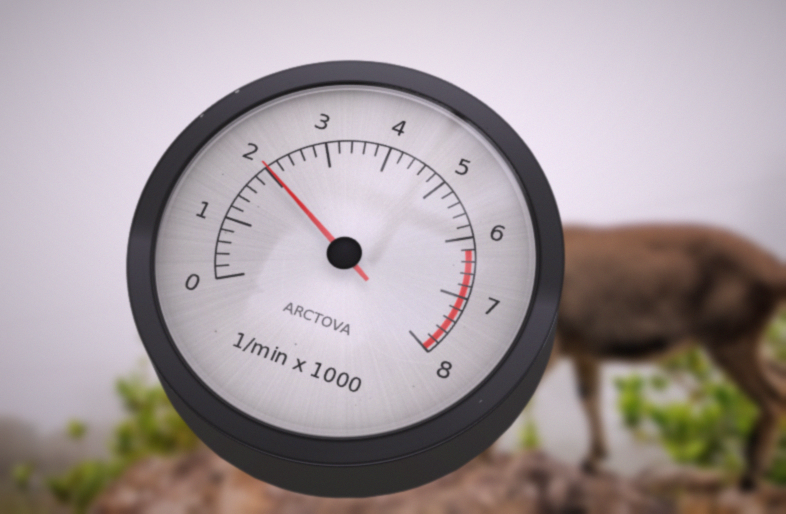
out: 2000 rpm
